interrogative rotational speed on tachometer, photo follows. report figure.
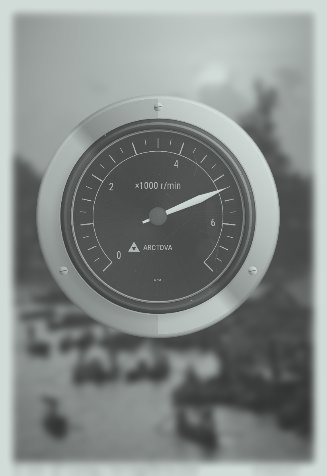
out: 5250 rpm
